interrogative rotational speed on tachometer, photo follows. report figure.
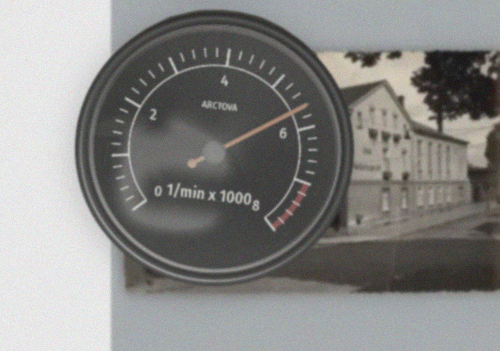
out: 5600 rpm
